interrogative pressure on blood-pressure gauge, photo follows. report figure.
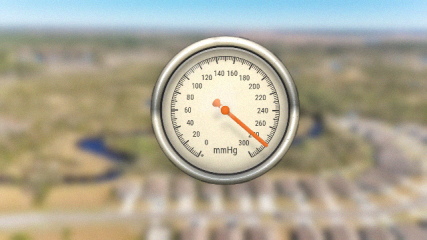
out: 280 mmHg
